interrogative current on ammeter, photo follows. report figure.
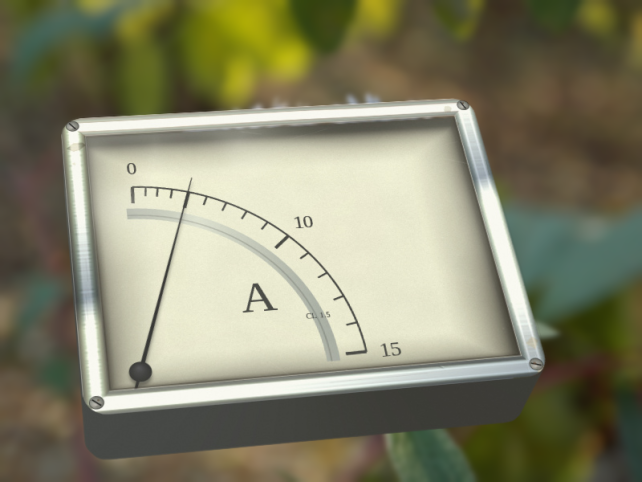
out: 5 A
